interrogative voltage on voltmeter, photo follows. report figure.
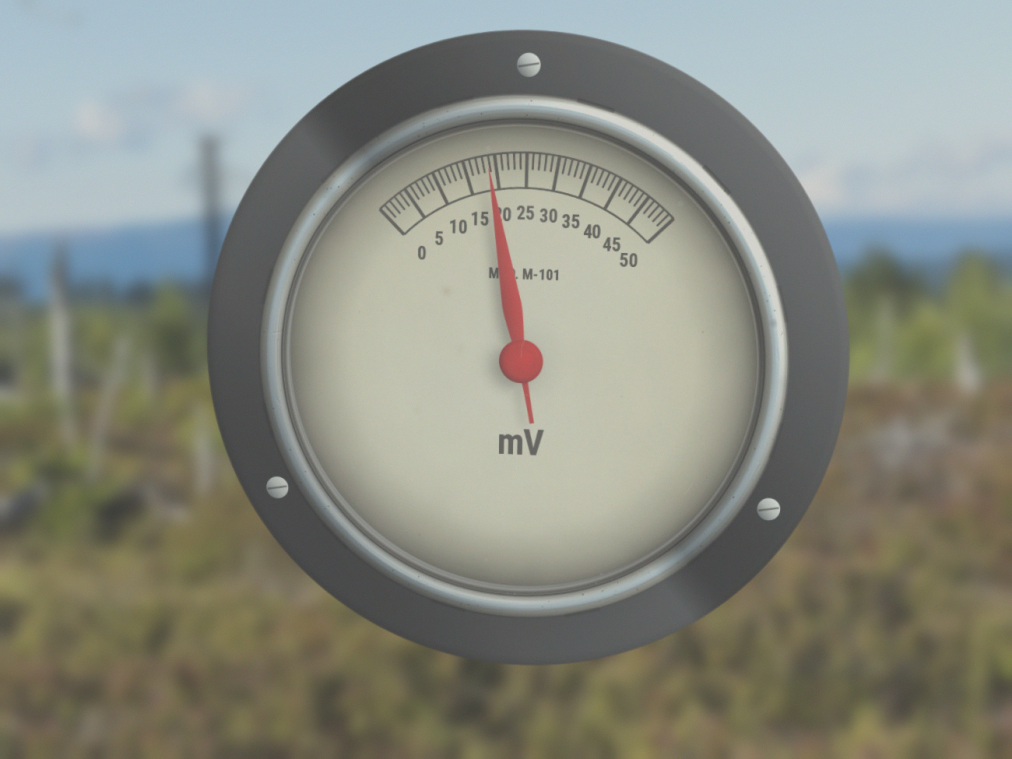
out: 19 mV
